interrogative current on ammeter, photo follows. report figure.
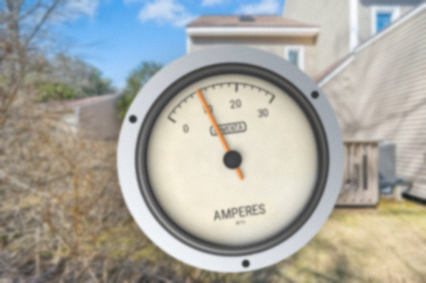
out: 10 A
